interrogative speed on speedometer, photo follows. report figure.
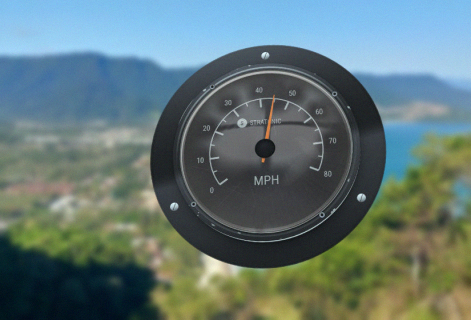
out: 45 mph
